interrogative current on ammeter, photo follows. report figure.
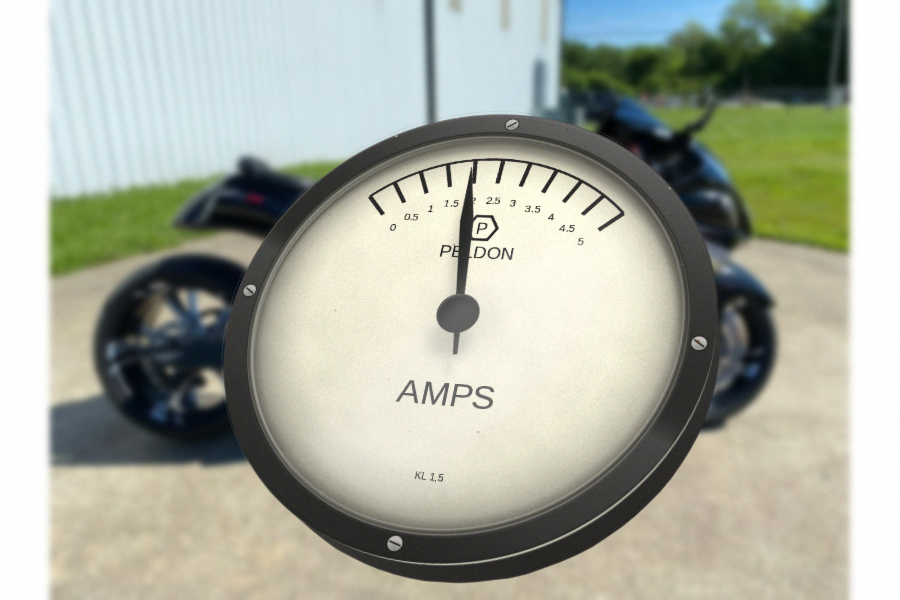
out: 2 A
